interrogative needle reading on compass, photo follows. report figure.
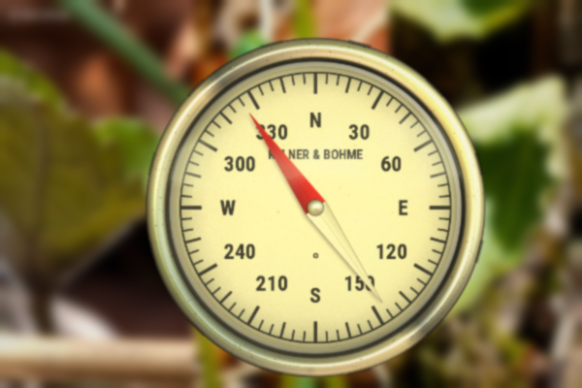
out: 325 °
